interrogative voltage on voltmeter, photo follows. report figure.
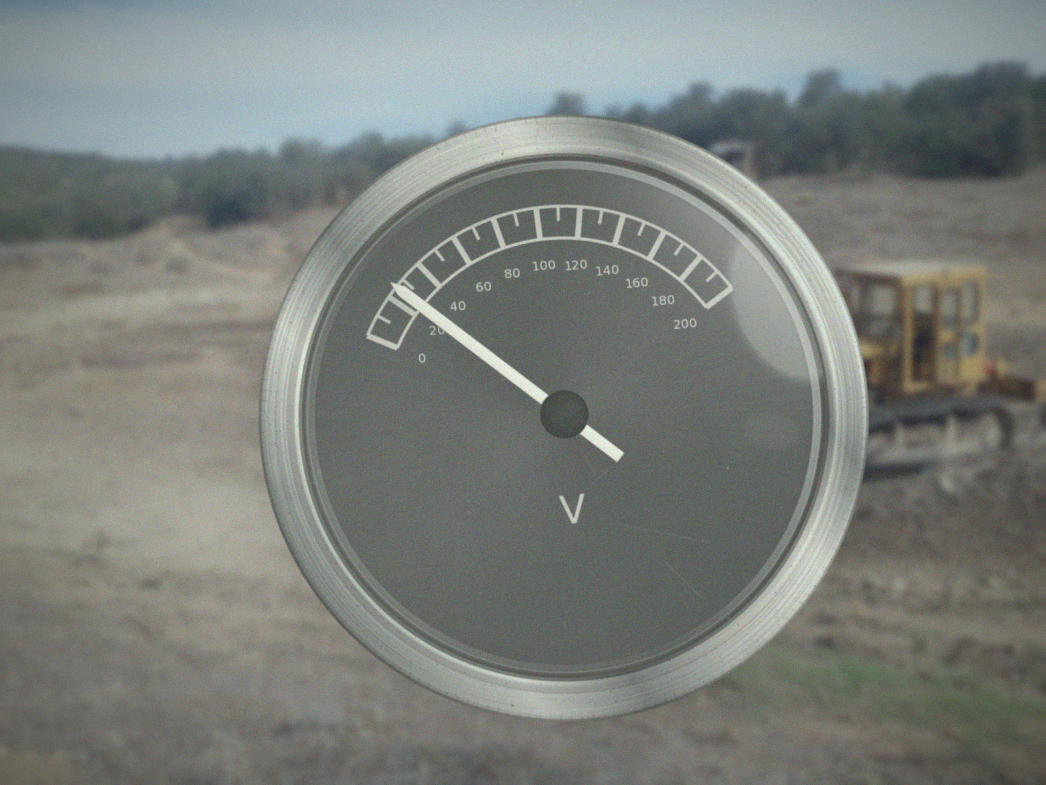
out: 25 V
